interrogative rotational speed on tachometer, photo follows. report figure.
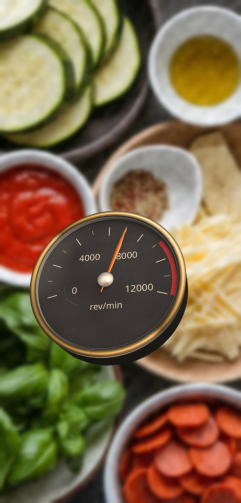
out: 7000 rpm
